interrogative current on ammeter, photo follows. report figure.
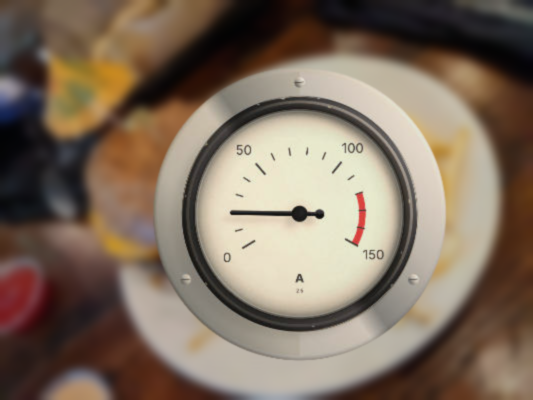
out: 20 A
